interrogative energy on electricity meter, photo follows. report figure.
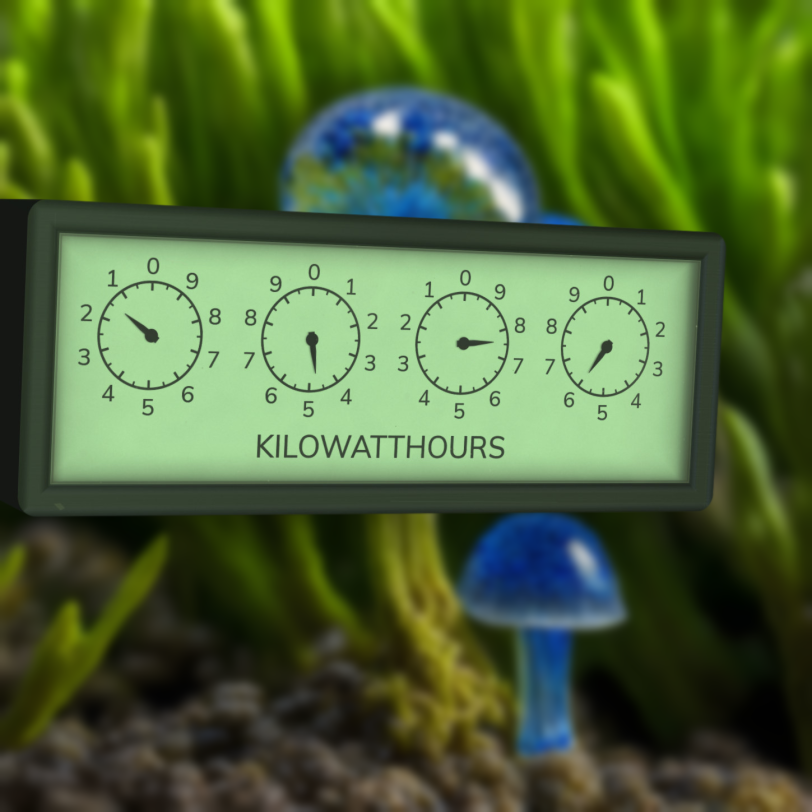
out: 1476 kWh
